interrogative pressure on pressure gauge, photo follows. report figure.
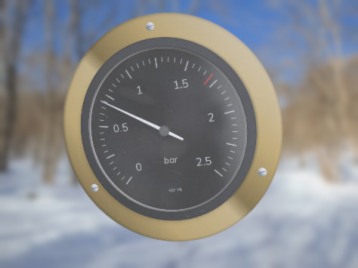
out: 0.7 bar
